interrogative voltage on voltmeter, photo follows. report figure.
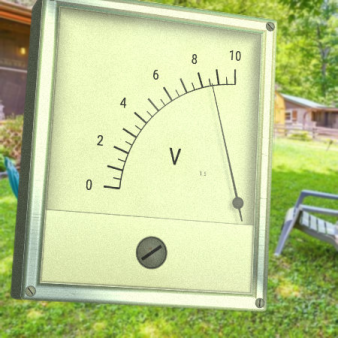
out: 8.5 V
